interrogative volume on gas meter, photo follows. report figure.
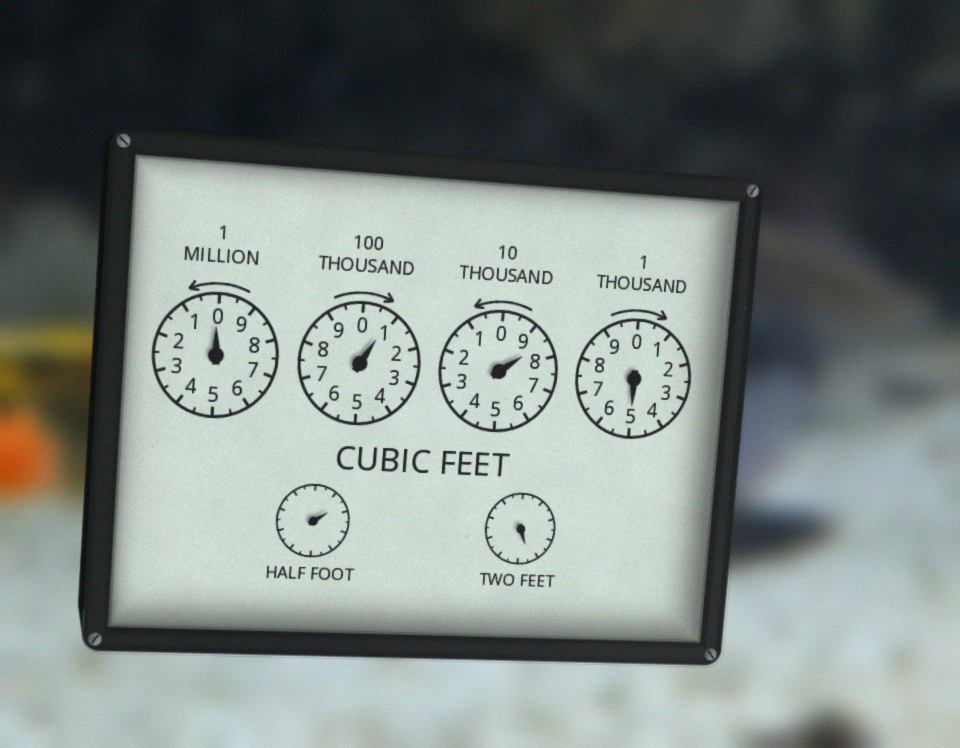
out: 8500 ft³
